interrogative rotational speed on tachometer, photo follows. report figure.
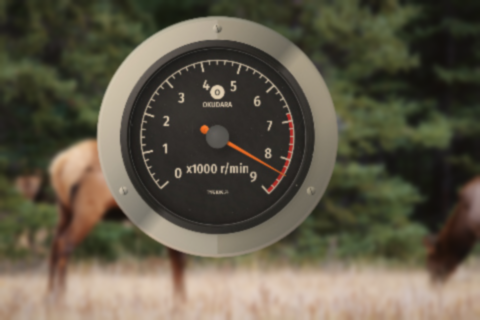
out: 8400 rpm
